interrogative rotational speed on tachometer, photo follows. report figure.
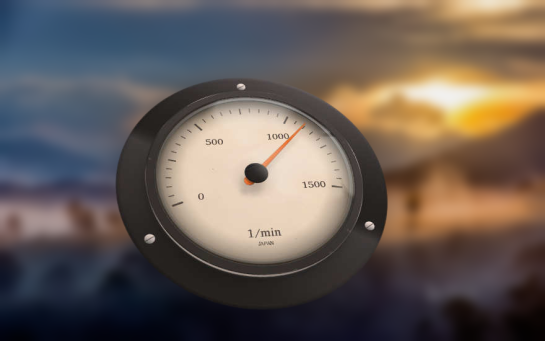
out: 1100 rpm
